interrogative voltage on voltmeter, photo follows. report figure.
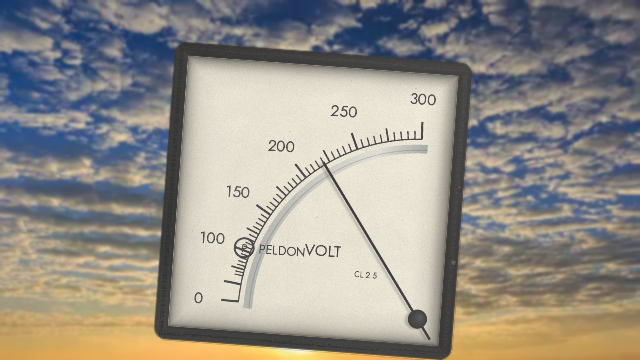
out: 220 V
